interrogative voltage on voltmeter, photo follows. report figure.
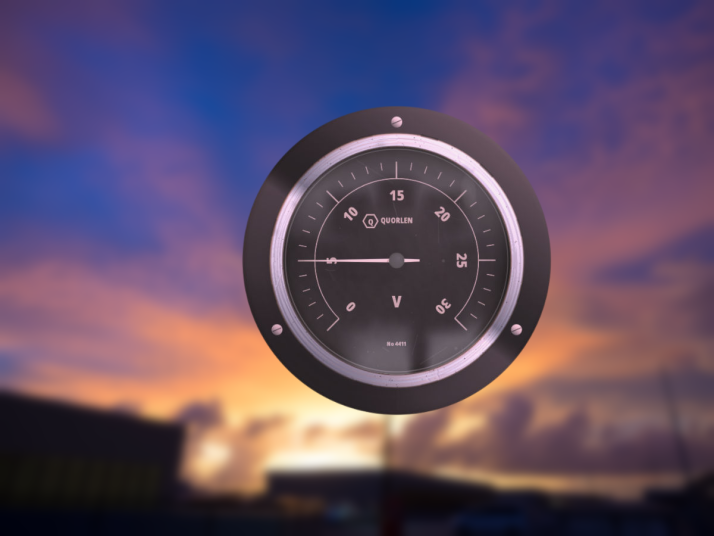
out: 5 V
